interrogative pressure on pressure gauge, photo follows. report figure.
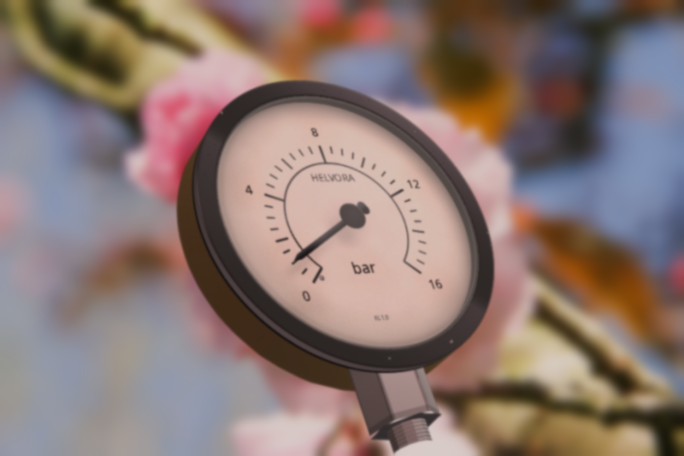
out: 1 bar
